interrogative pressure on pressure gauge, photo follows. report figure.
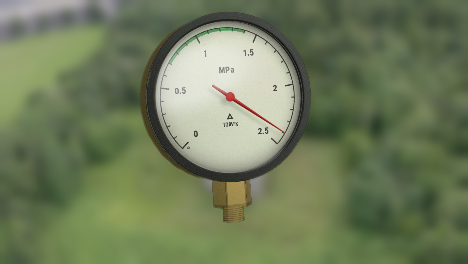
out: 2.4 MPa
